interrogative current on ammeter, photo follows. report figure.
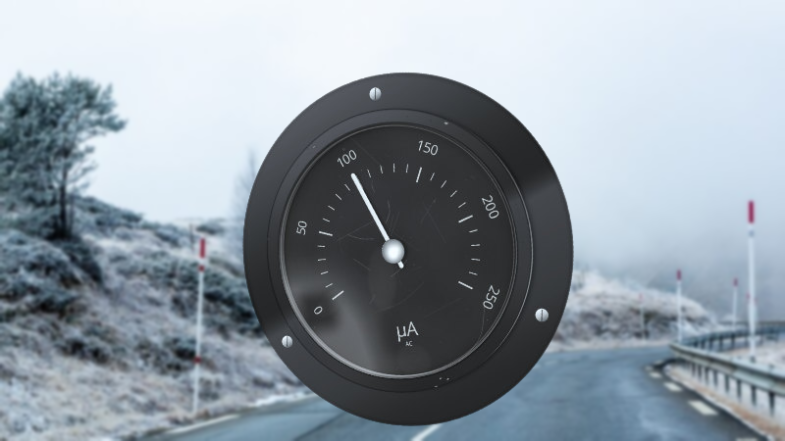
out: 100 µA
